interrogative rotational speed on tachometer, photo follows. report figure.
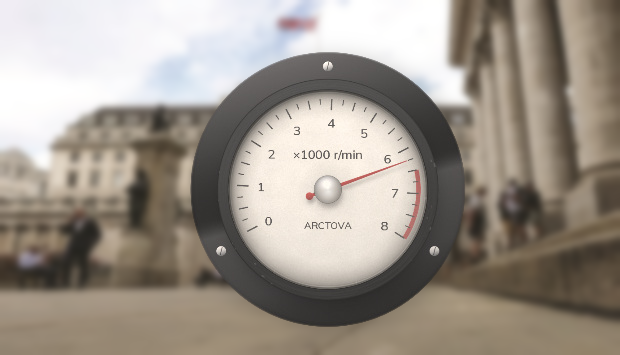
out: 6250 rpm
